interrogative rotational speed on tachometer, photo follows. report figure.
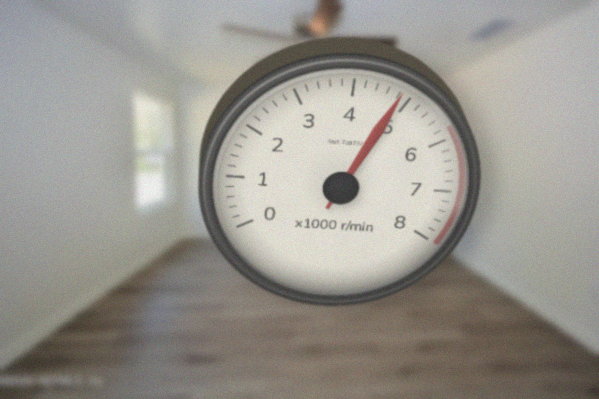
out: 4800 rpm
